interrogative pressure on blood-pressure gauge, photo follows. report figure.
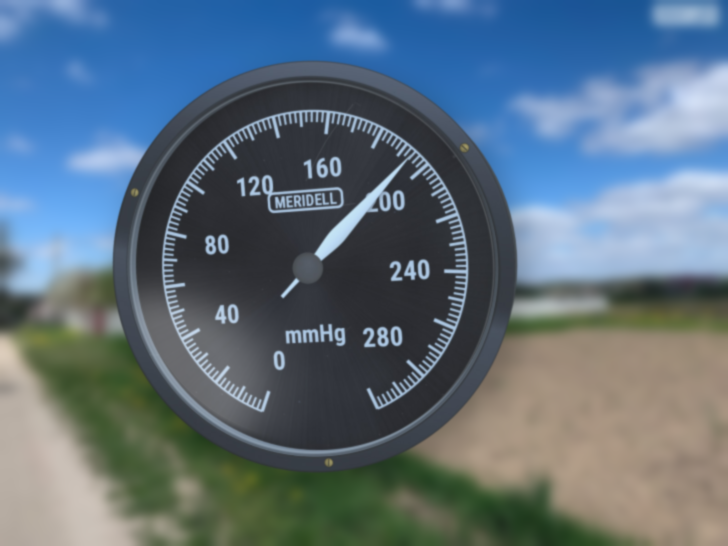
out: 194 mmHg
